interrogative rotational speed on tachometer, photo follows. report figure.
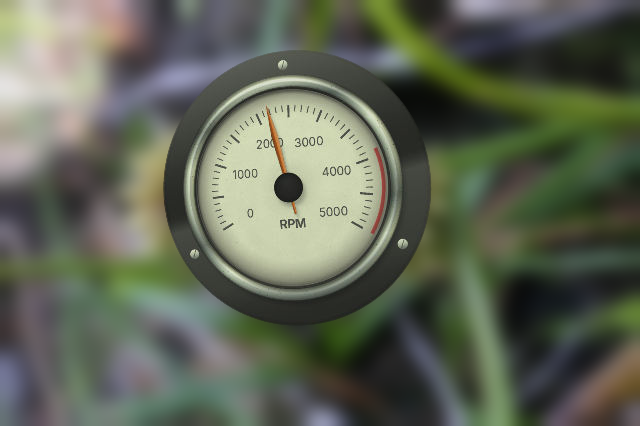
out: 2200 rpm
